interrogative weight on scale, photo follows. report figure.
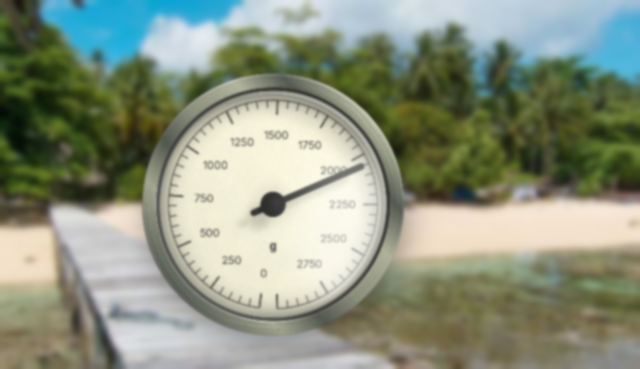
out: 2050 g
